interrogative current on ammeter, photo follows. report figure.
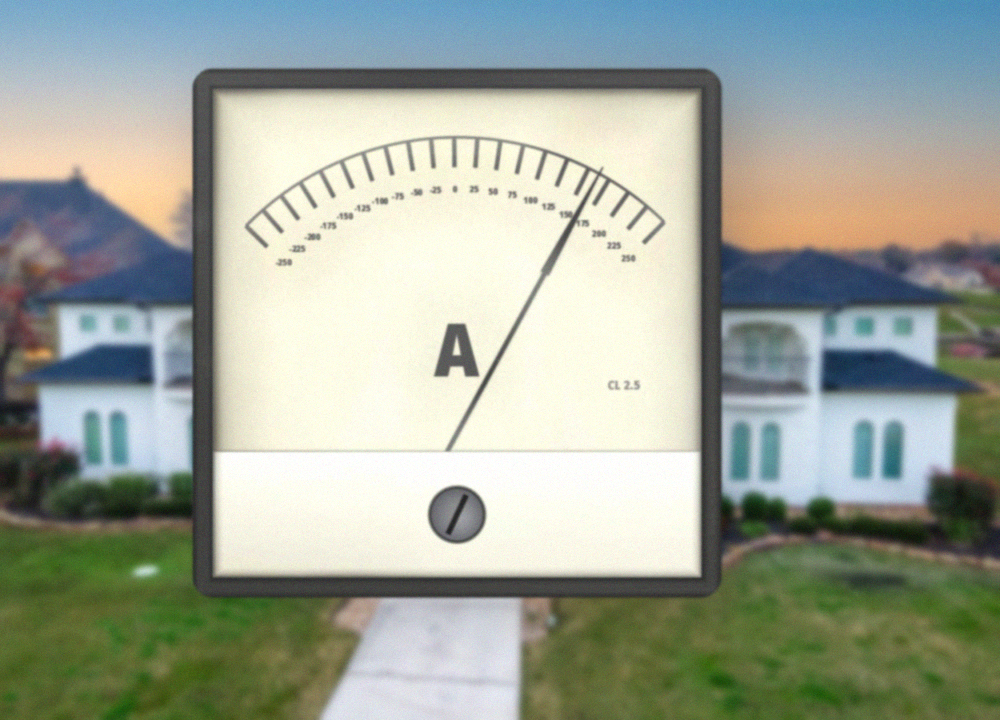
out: 162.5 A
